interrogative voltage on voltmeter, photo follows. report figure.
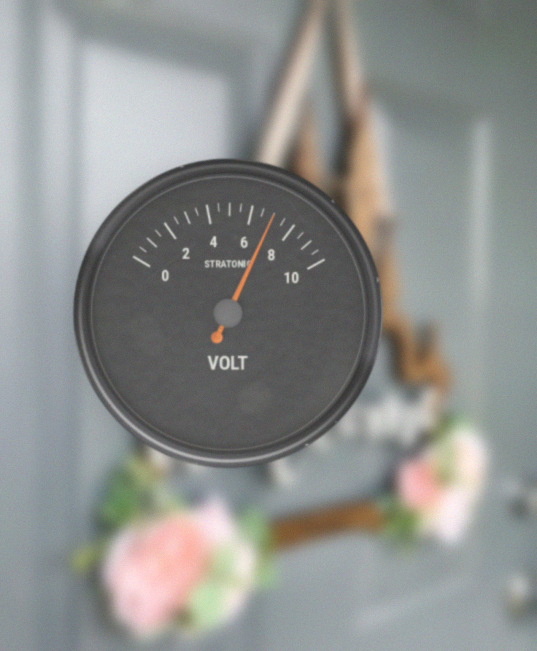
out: 7 V
